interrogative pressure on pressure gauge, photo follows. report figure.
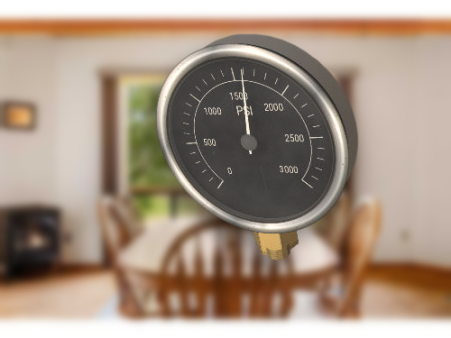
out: 1600 psi
